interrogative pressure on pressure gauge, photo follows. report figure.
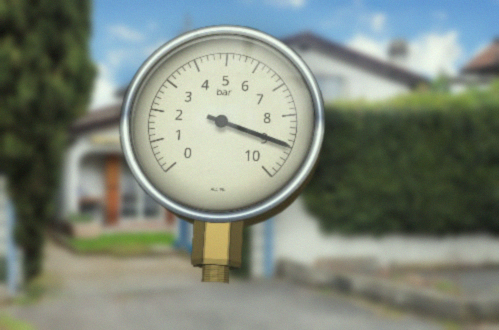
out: 9 bar
